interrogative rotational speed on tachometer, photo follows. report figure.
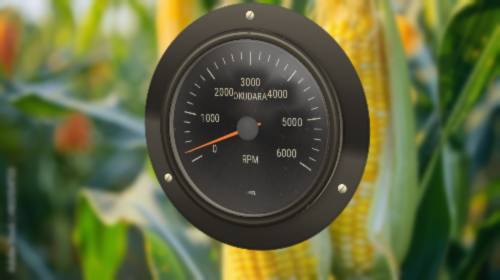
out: 200 rpm
